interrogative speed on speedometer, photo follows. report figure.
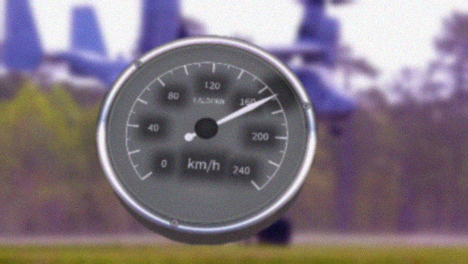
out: 170 km/h
